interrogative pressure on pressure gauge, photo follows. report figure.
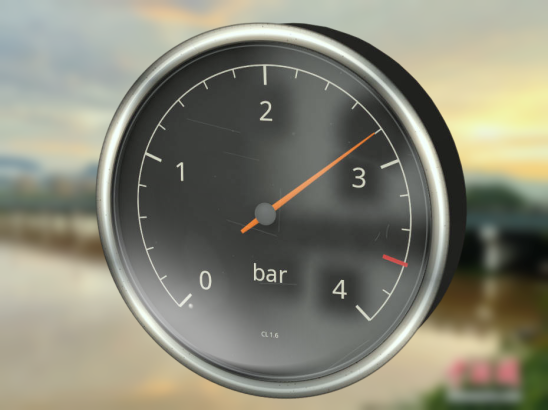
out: 2.8 bar
